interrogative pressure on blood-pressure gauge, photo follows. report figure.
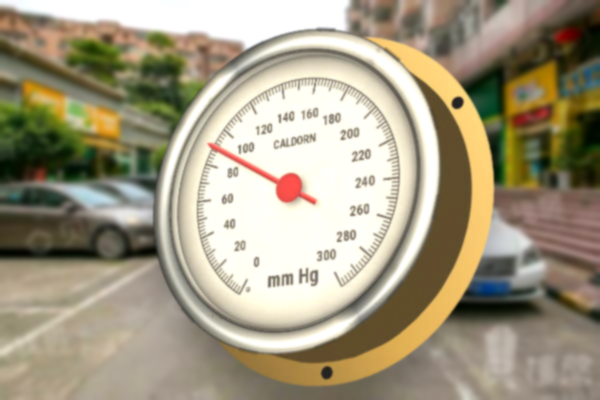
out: 90 mmHg
